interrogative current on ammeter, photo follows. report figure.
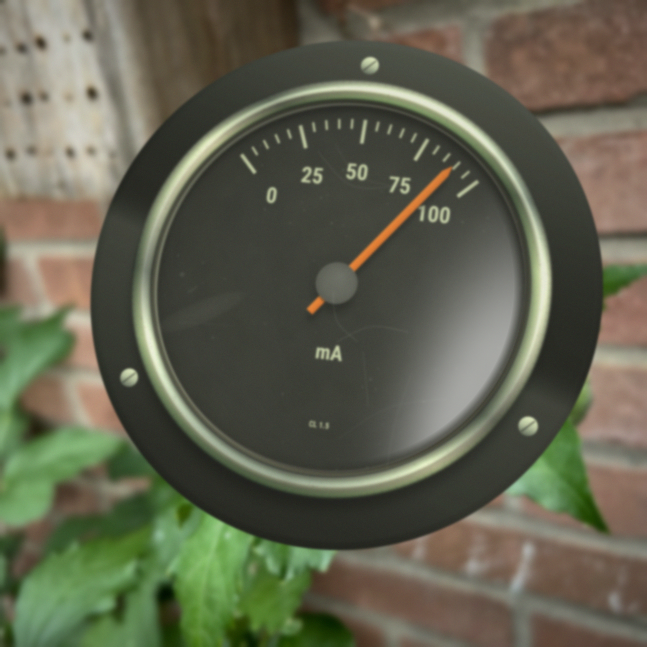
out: 90 mA
